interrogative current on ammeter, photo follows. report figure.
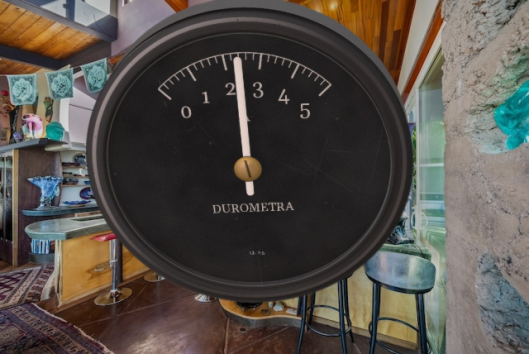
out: 2.4 A
